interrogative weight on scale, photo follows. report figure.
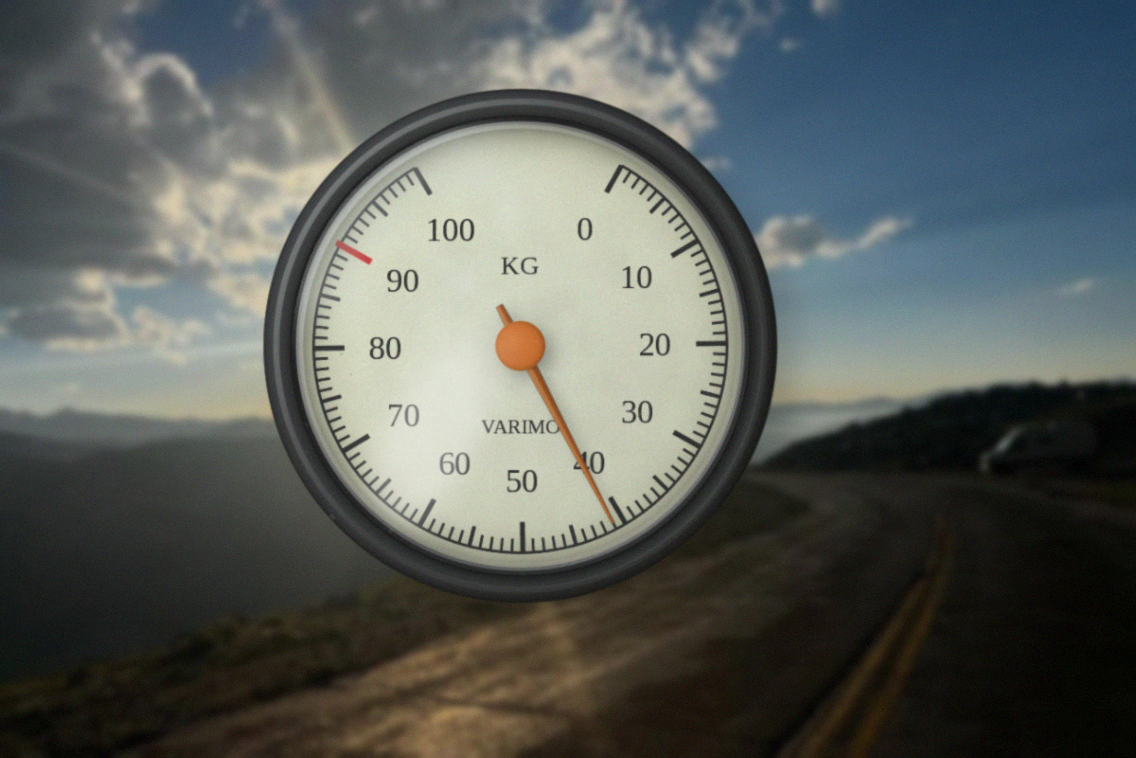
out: 41 kg
